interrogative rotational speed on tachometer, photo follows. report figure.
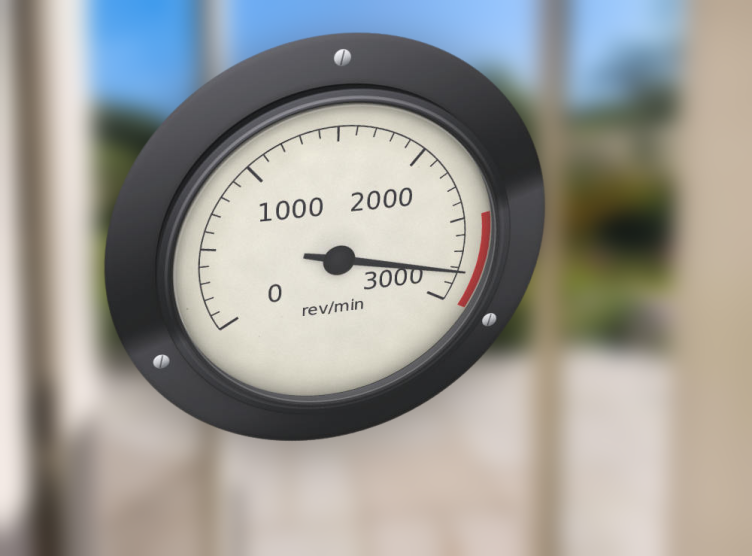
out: 2800 rpm
